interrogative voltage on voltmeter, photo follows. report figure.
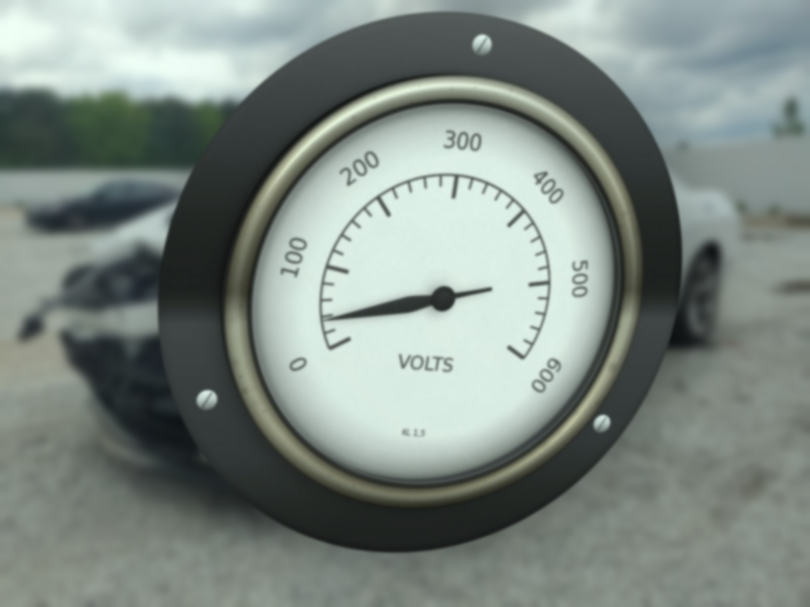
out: 40 V
